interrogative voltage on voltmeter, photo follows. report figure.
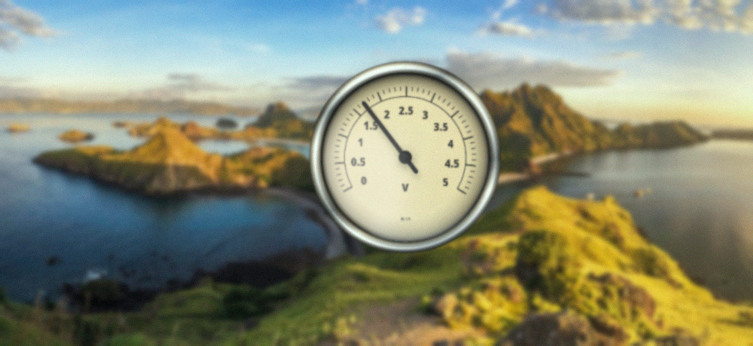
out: 1.7 V
